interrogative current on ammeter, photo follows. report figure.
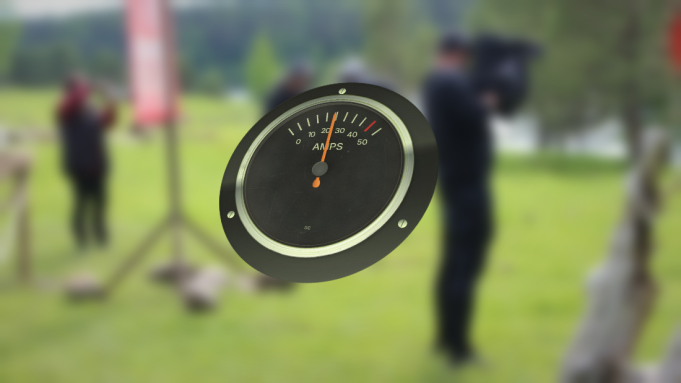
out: 25 A
